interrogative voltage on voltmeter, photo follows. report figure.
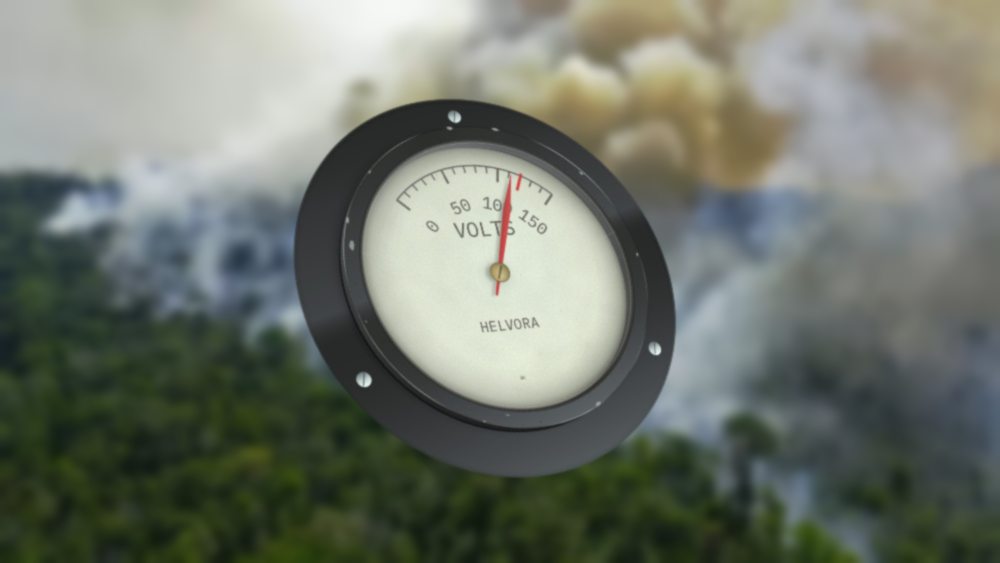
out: 110 V
